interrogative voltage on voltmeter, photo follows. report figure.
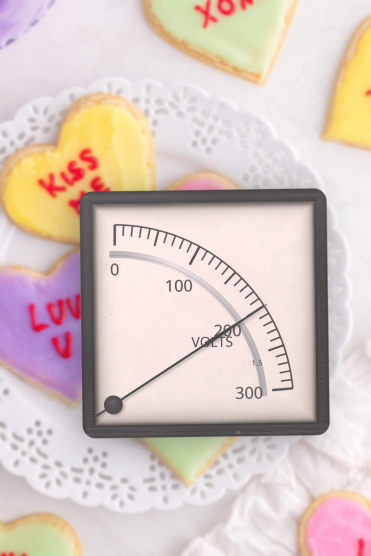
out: 200 V
